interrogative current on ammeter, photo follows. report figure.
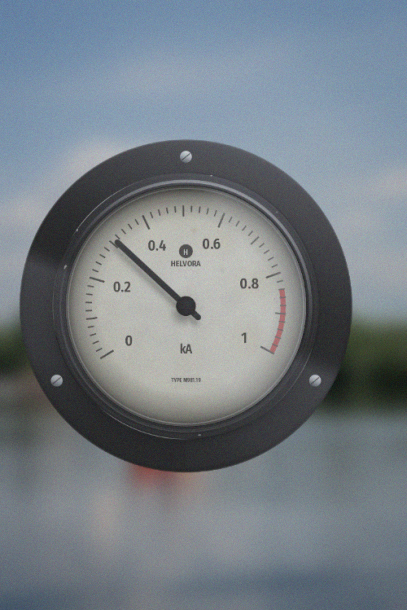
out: 0.31 kA
